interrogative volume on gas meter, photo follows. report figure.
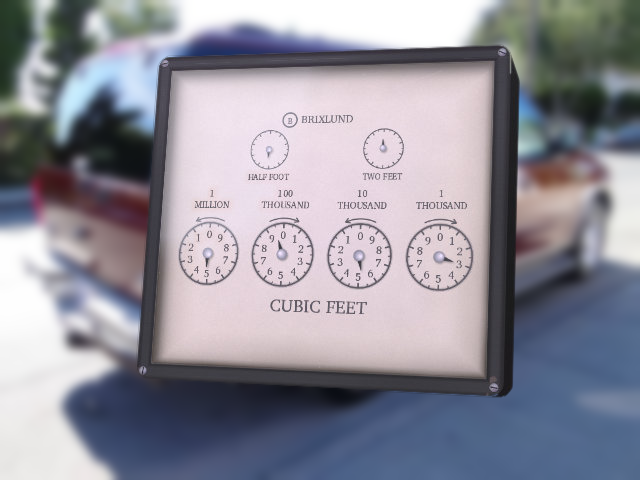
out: 495300 ft³
